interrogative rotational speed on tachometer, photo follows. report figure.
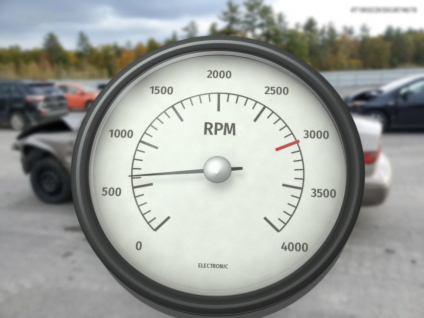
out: 600 rpm
